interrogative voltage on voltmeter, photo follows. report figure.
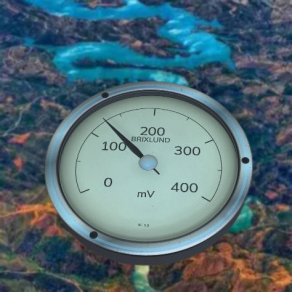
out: 125 mV
